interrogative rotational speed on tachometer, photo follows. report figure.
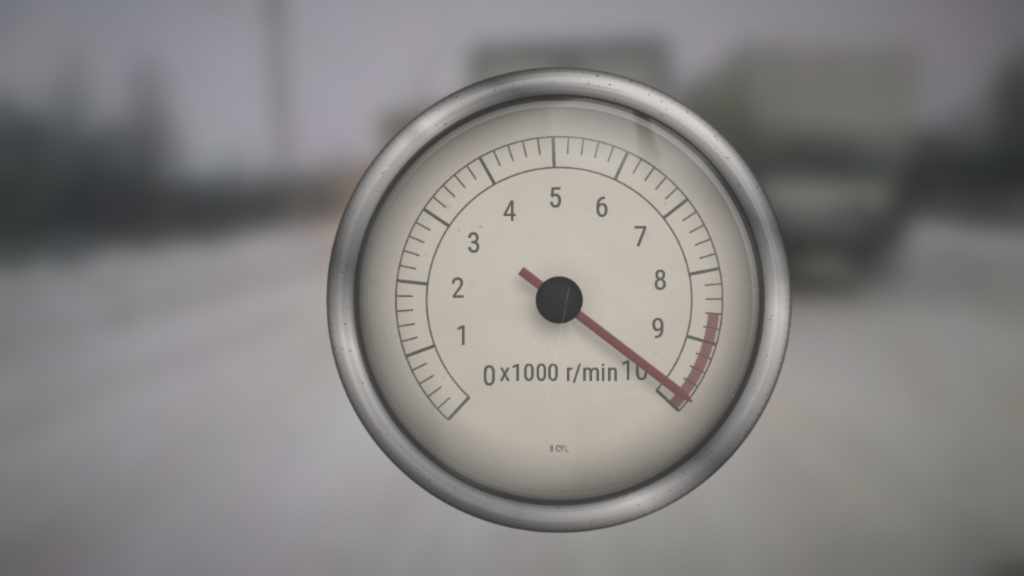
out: 9800 rpm
